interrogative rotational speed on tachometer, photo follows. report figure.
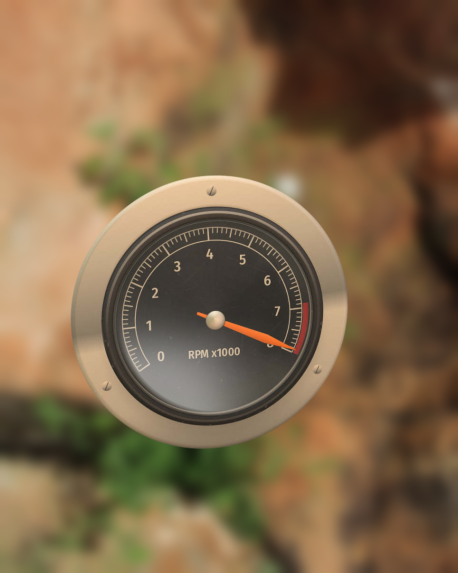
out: 7900 rpm
